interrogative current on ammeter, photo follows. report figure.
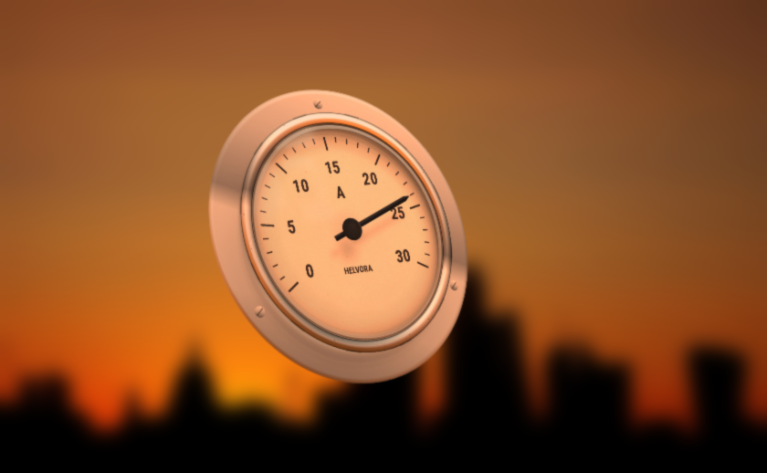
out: 24 A
